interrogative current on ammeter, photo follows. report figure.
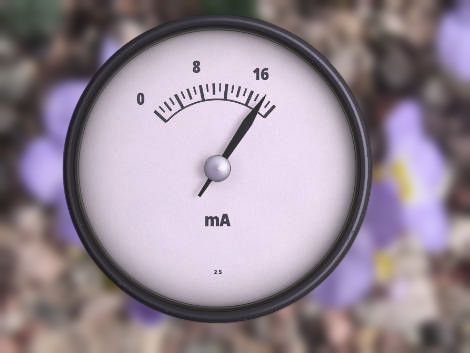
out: 18 mA
